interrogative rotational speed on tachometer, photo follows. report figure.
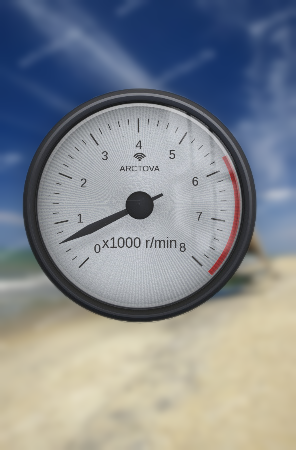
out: 600 rpm
